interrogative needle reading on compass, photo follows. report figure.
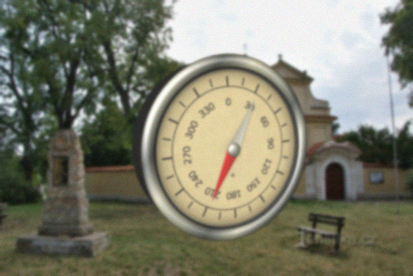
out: 210 °
